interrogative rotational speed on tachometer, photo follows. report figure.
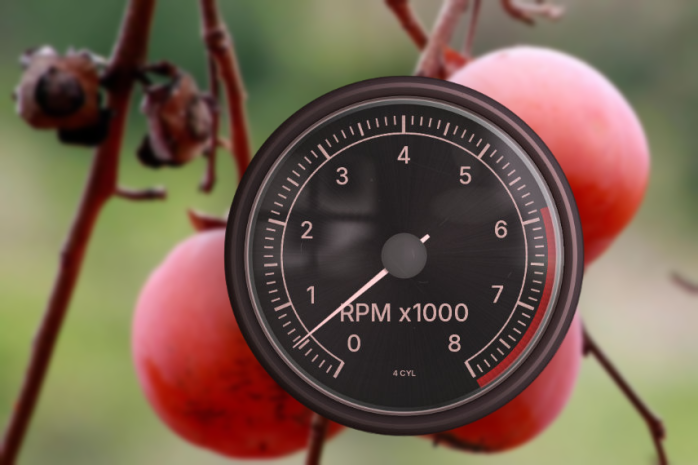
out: 550 rpm
